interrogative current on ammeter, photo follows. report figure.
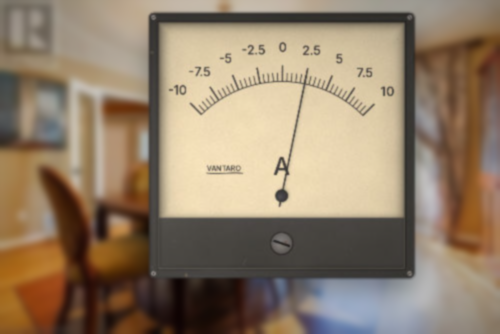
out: 2.5 A
